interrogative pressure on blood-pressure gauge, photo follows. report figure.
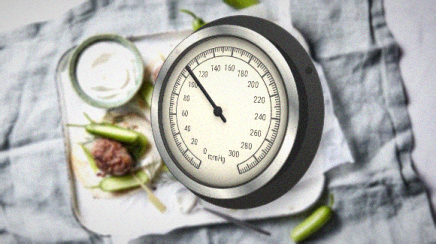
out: 110 mmHg
